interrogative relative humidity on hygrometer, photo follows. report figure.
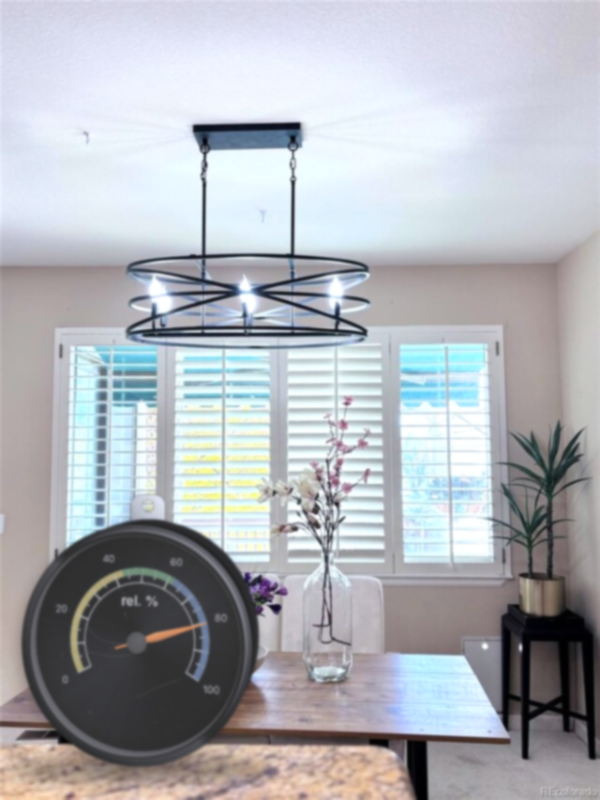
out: 80 %
